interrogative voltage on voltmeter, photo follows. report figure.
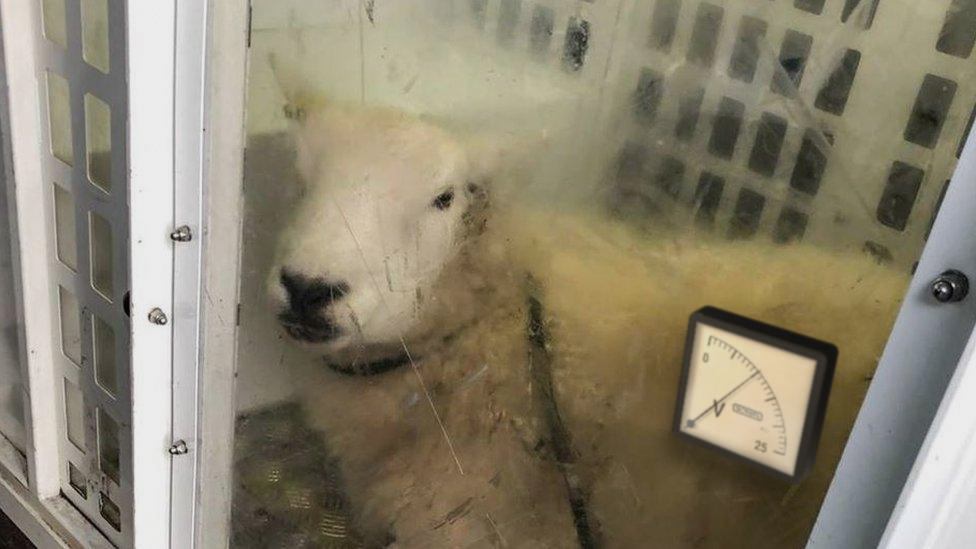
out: 10 V
